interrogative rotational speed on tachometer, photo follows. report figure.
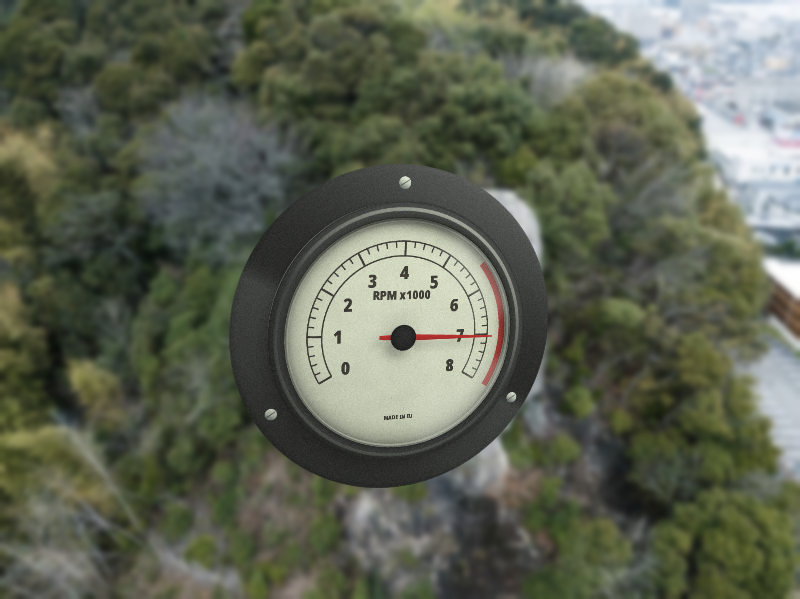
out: 7000 rpm
